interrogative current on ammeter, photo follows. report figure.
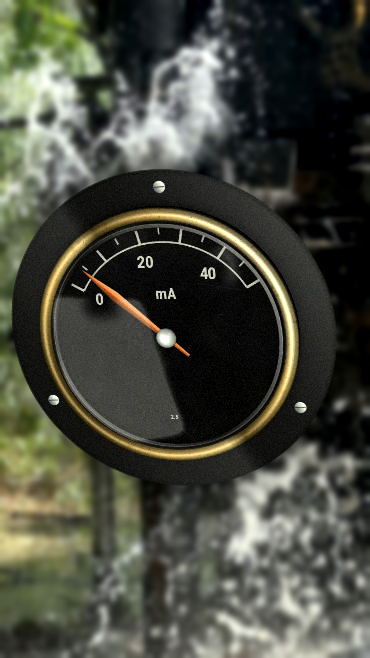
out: 5 mA
